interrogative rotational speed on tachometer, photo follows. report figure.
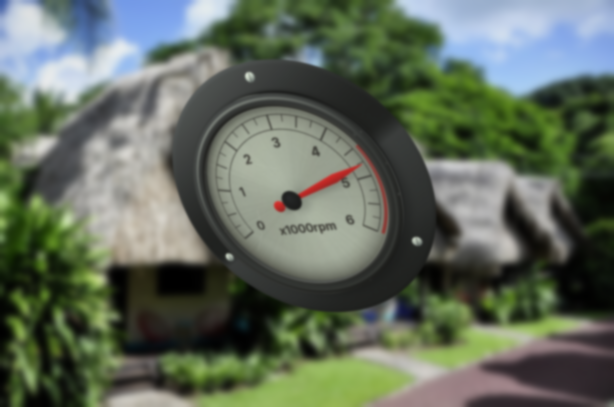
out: 4750 rpm
